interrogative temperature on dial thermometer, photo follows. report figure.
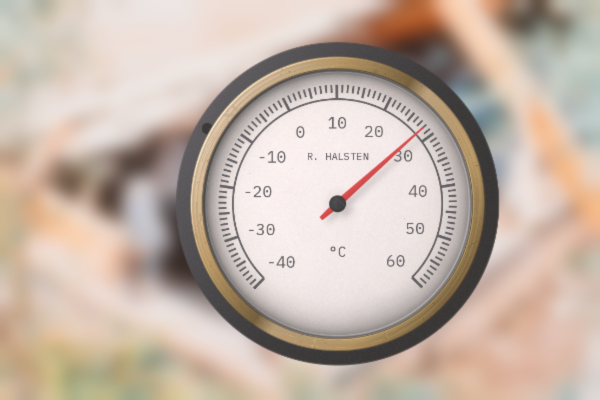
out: 28 °C
